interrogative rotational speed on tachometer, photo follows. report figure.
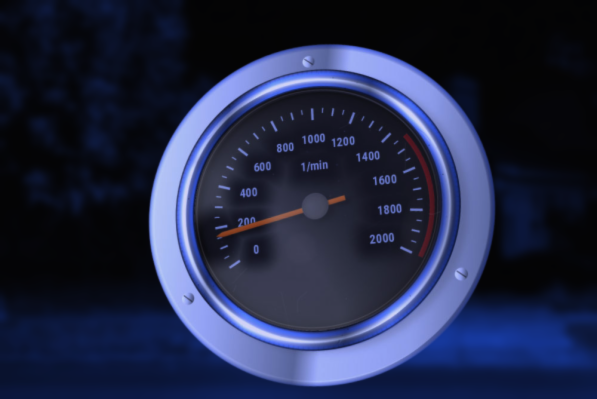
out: 150 rpm
